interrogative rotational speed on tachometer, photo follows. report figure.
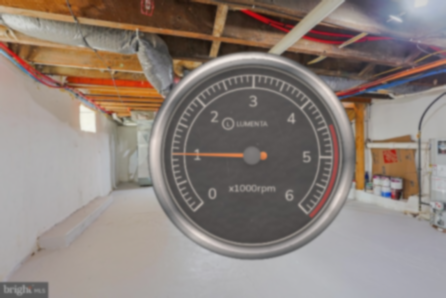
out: 1000 rpm
